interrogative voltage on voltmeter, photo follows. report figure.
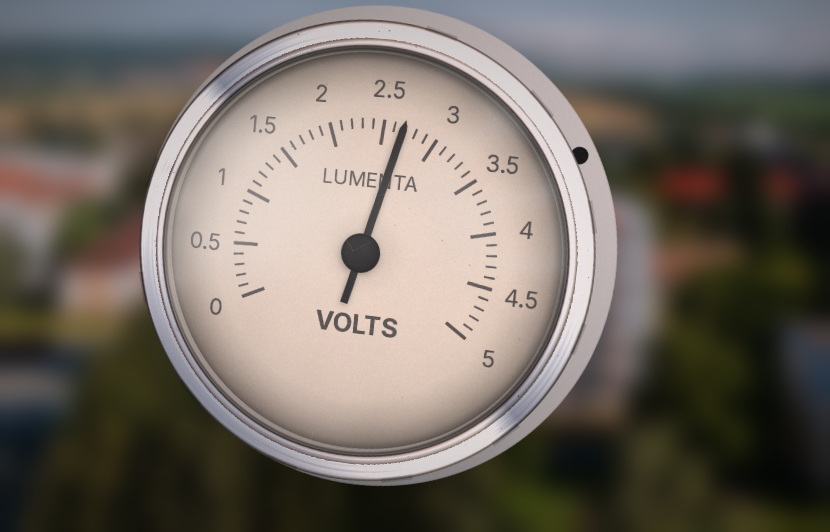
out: 2.7 V
